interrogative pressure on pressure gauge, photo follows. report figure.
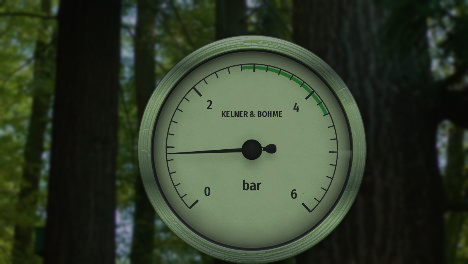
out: 0.9 bar
